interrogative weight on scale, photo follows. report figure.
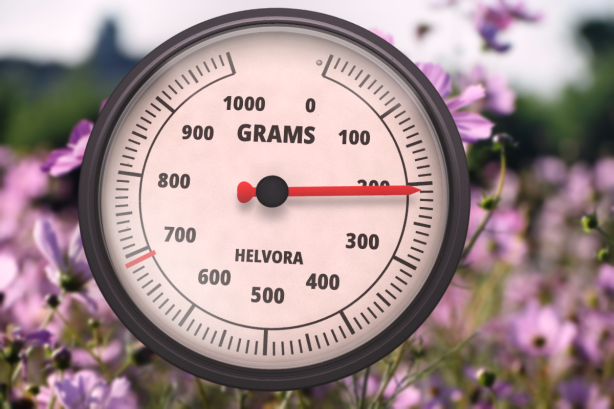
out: 210 g
